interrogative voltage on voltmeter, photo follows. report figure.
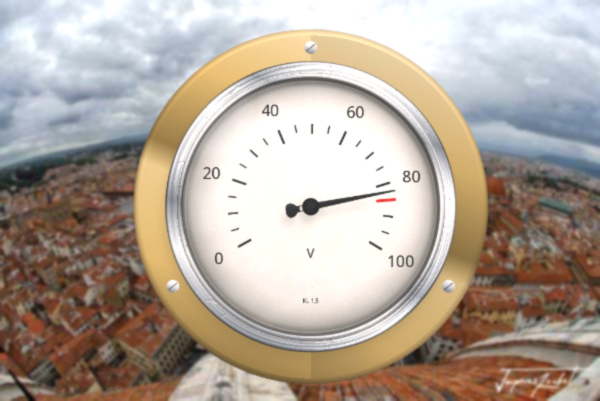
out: 82.5 V
